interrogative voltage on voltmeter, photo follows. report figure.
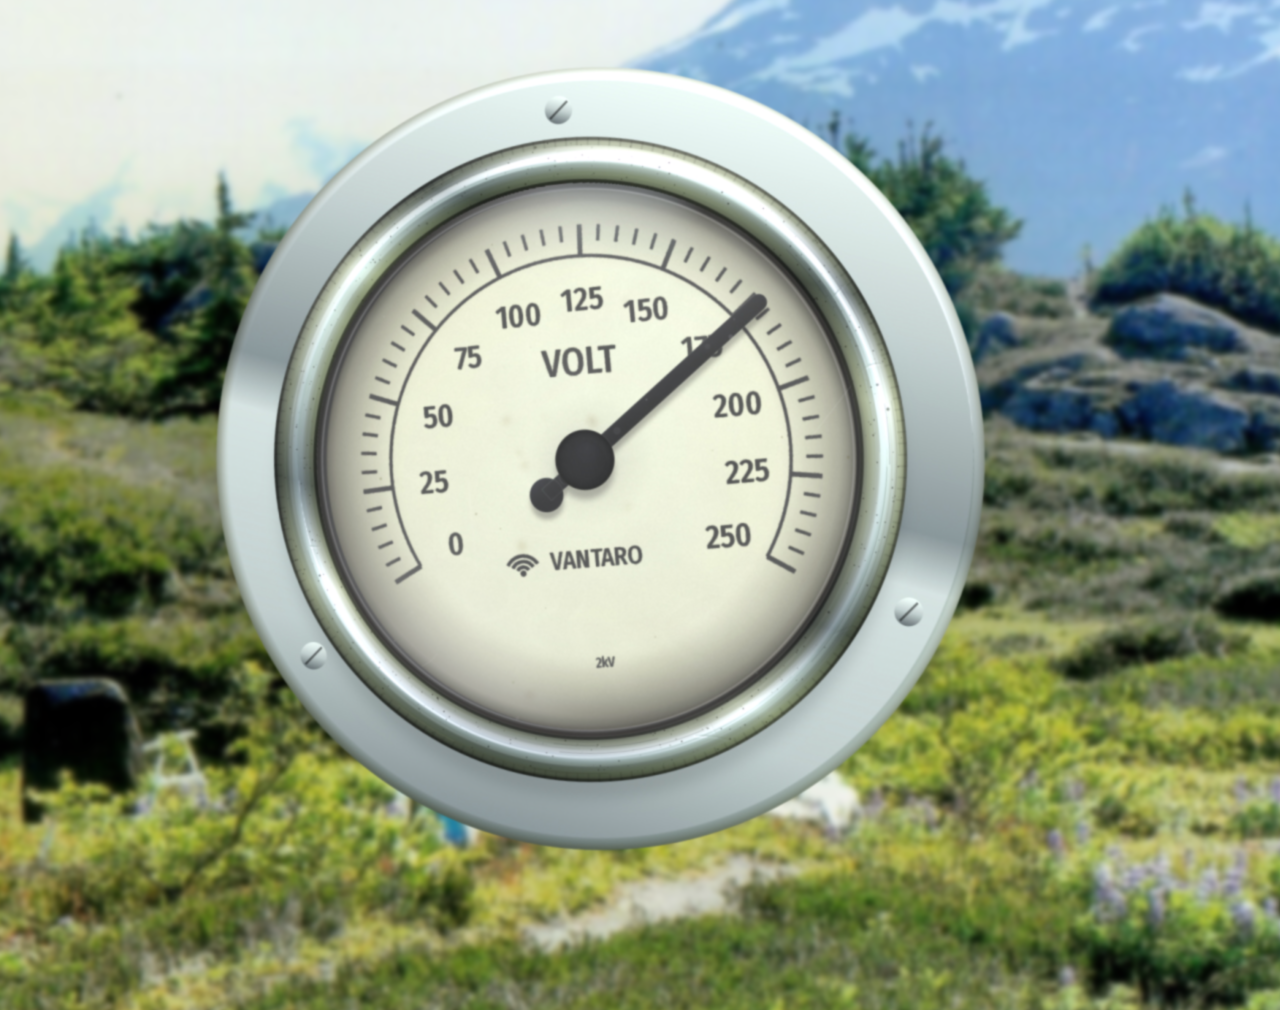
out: 177.5 V
